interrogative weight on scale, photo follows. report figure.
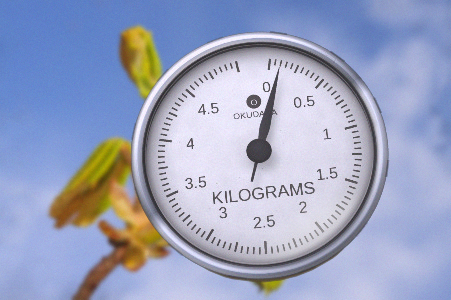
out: 0.1 kg
